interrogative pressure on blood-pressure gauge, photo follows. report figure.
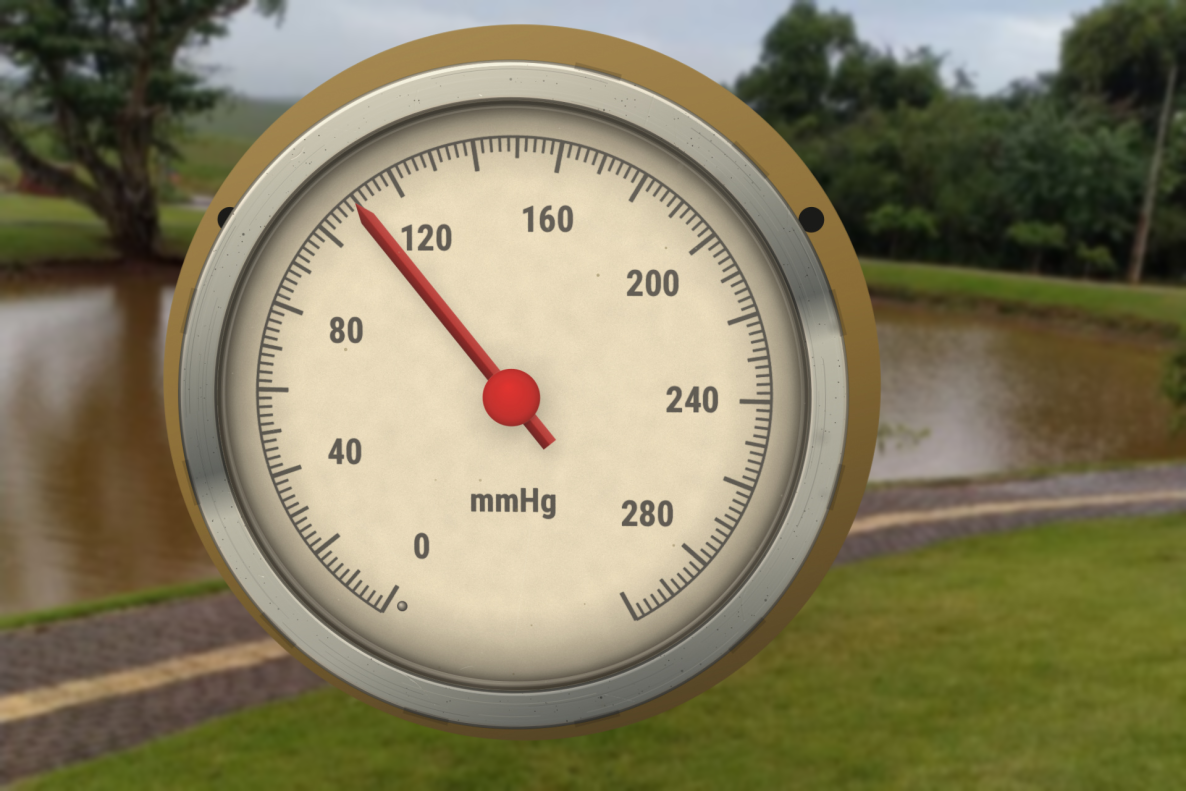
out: 110 mmHg
